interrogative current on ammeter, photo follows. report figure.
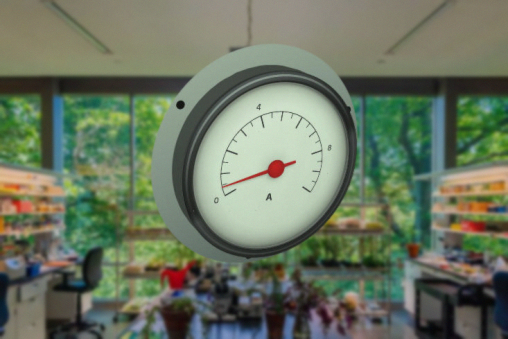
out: 0.5 A
